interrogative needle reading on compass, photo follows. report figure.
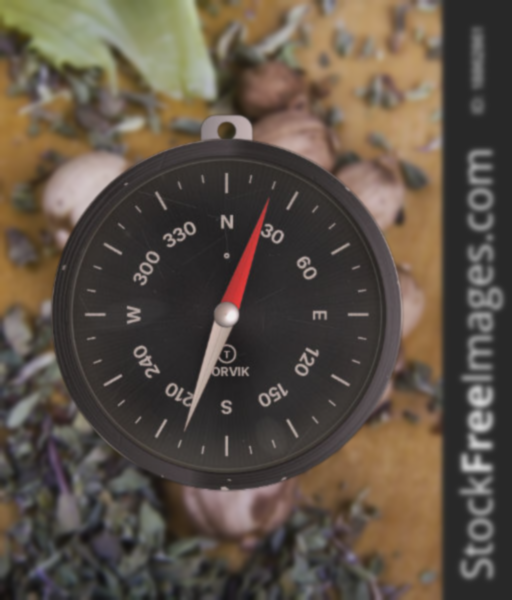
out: 20 °
